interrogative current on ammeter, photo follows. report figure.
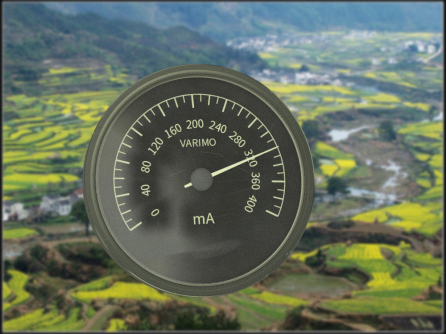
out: 320 mA
